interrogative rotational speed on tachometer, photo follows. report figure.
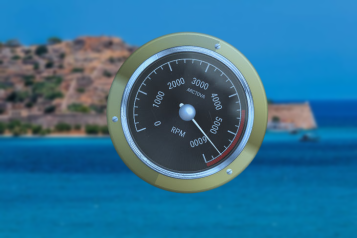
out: 5600 rpm
